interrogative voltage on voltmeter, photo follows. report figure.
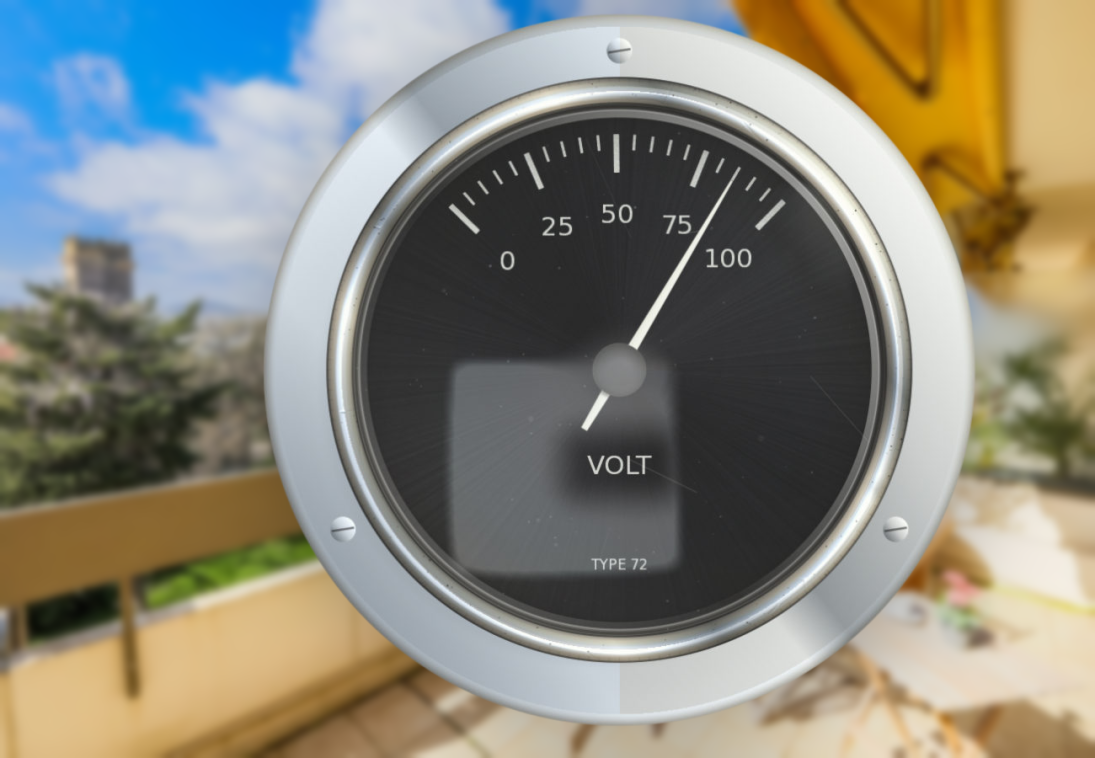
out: 85 V
